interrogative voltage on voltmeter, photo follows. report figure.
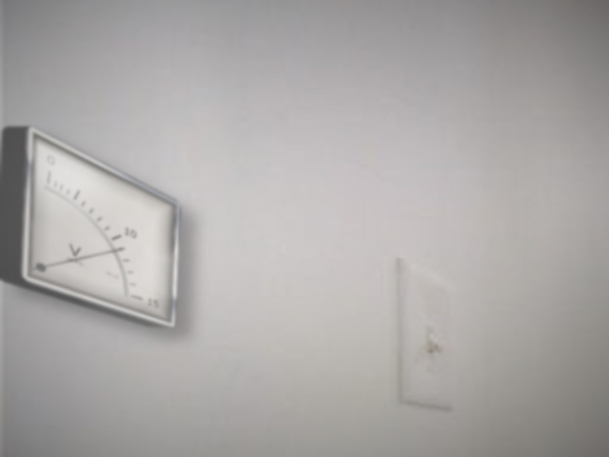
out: 11 V
